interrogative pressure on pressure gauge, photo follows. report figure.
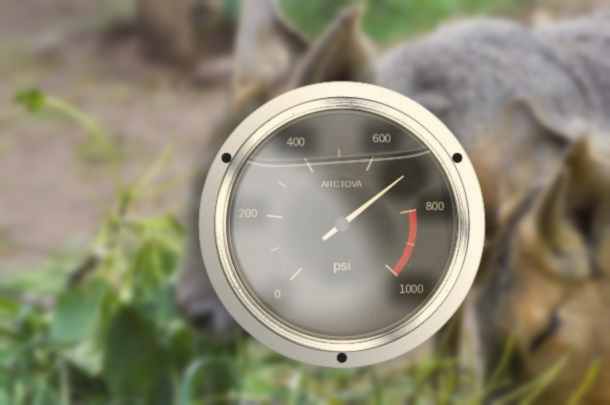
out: 700 psi
